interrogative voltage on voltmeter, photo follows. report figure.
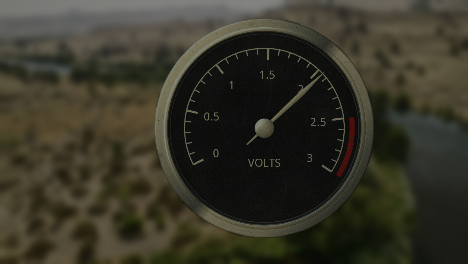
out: 2.05 V
